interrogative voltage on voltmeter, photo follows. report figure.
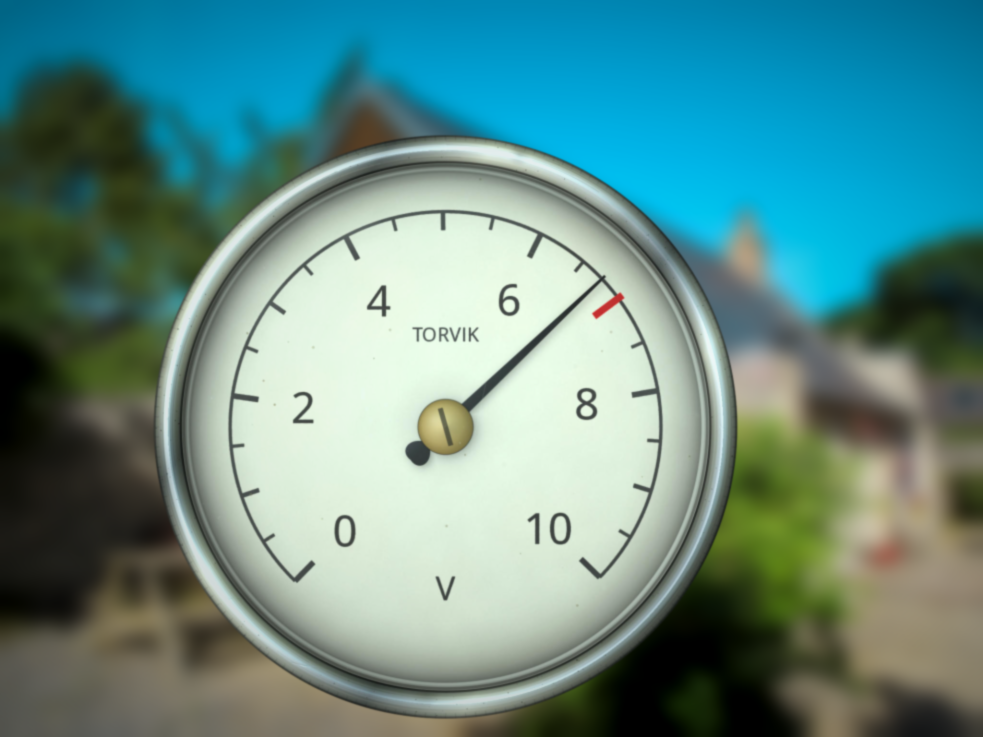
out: 6.75 V
